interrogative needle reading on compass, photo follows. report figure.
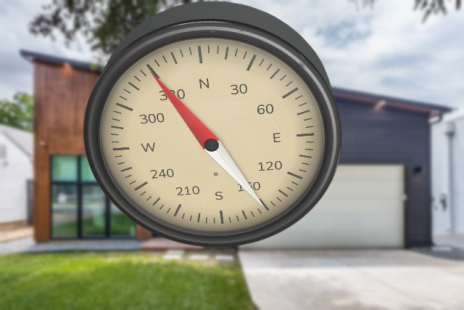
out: 330 °
